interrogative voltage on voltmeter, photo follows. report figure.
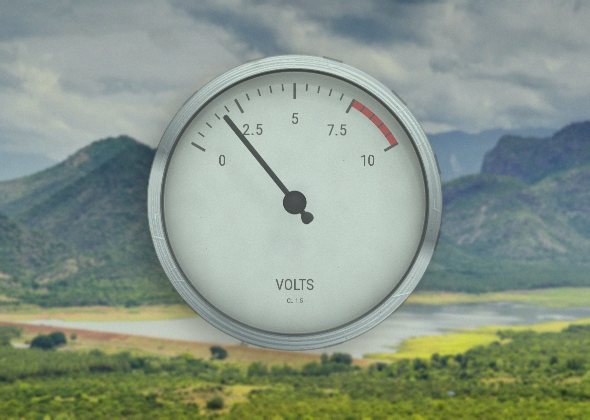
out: 1.75 V
